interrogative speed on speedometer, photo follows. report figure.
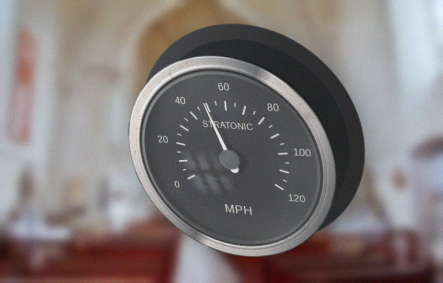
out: 50 mph
